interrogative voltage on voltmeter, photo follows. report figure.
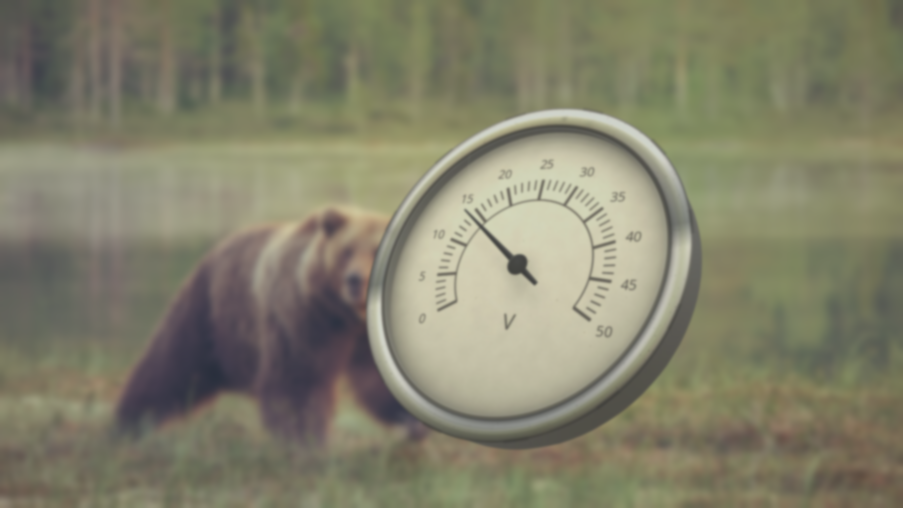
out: 14 V
